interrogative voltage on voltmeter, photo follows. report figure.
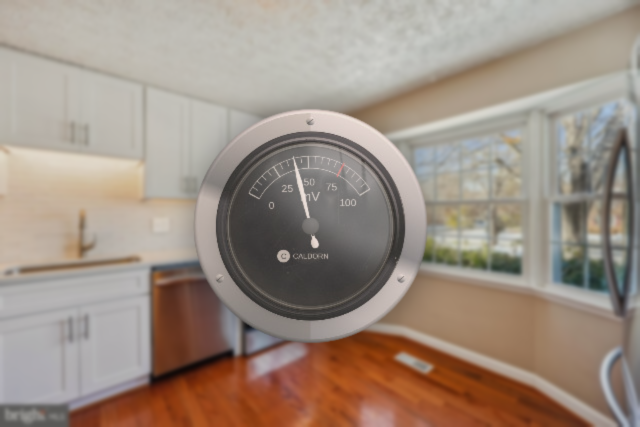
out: 40 mV
